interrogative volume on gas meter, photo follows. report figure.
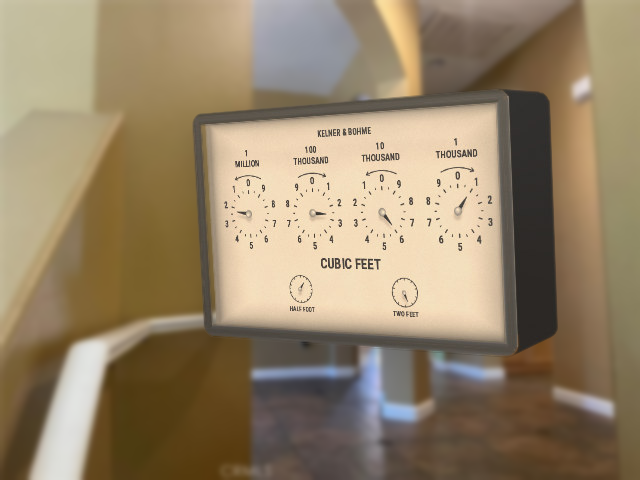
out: 226100 ft³
